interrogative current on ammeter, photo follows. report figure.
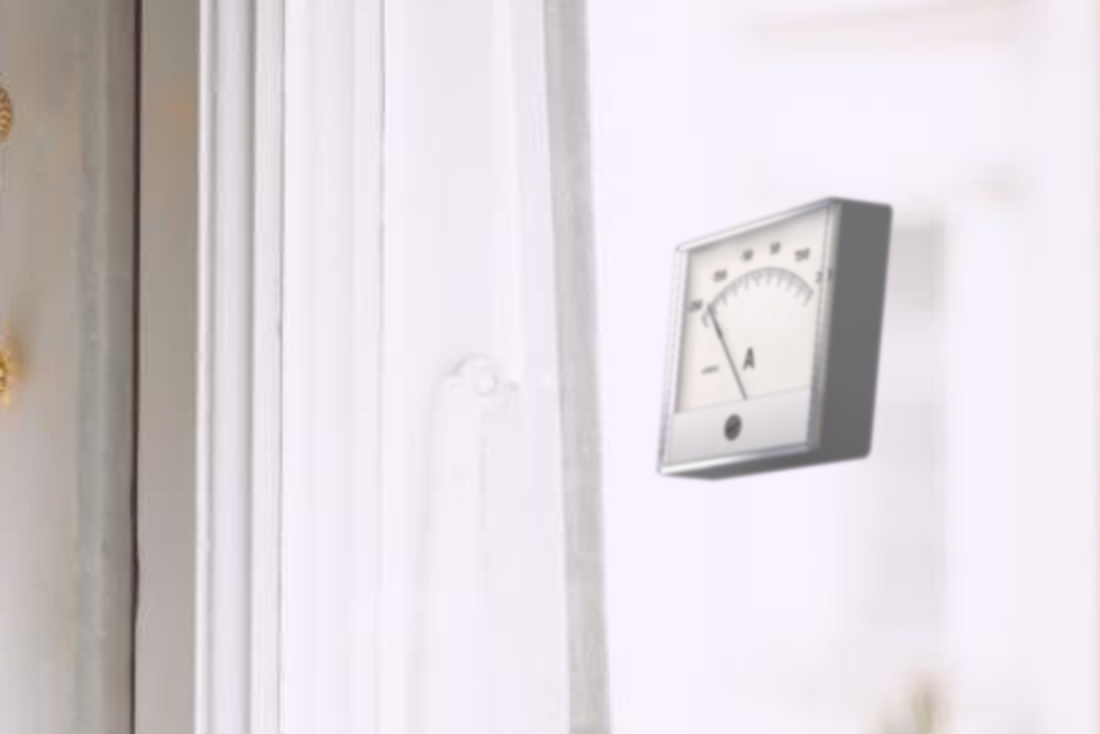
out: -200 A
